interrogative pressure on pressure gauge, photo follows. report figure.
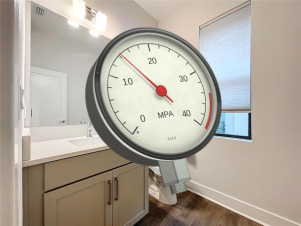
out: 14 MPa
